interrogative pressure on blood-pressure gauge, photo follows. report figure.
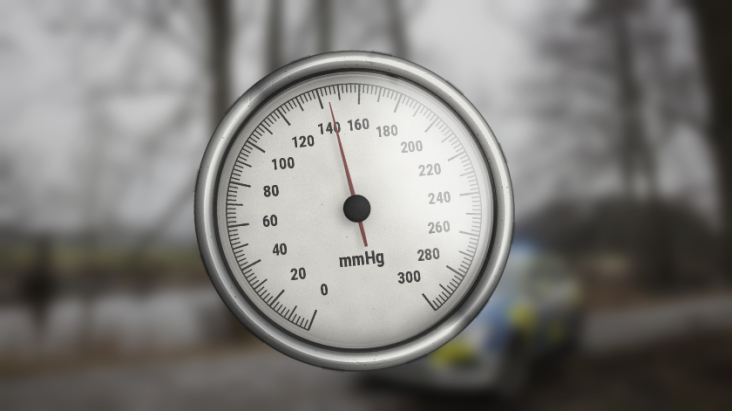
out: 144 mmHg
